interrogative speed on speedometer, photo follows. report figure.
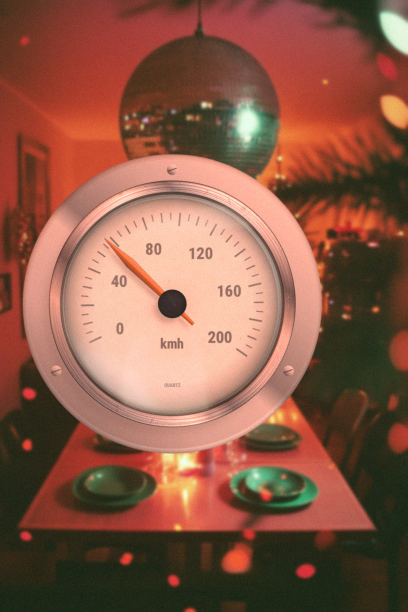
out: 57.5 km/h
